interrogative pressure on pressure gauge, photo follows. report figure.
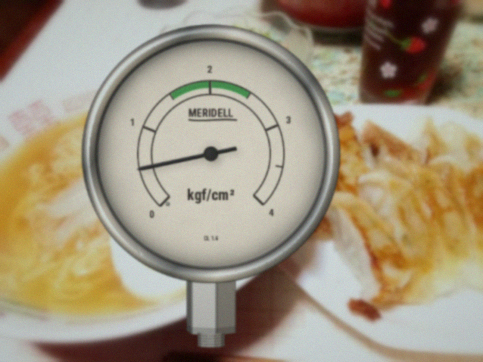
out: 0.5 kg/cm²
